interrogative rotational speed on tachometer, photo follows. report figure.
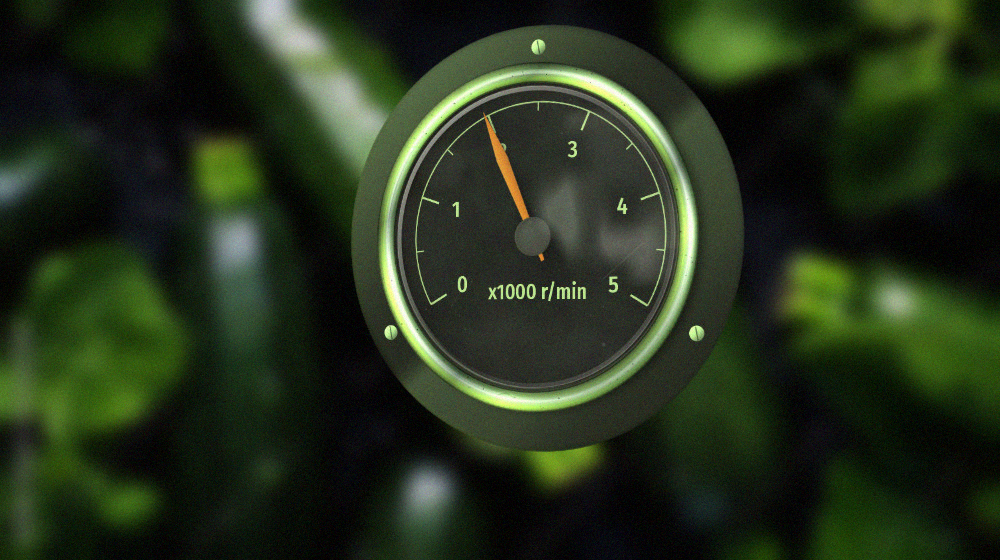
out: 2000 rpm
